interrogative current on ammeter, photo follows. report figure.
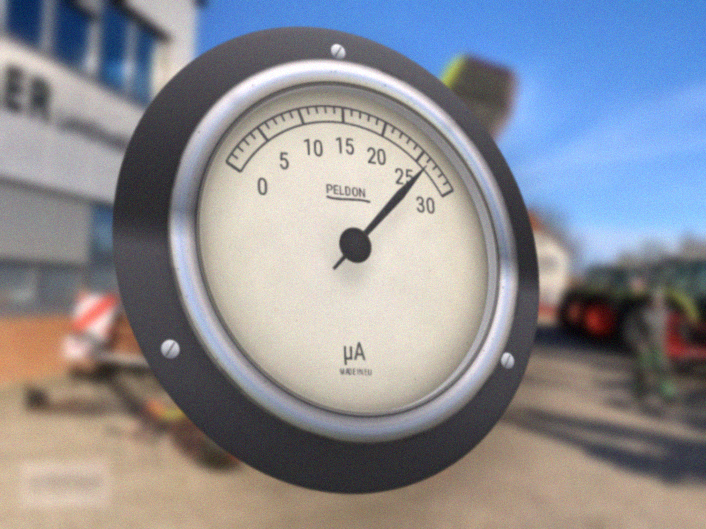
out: 26 µA
